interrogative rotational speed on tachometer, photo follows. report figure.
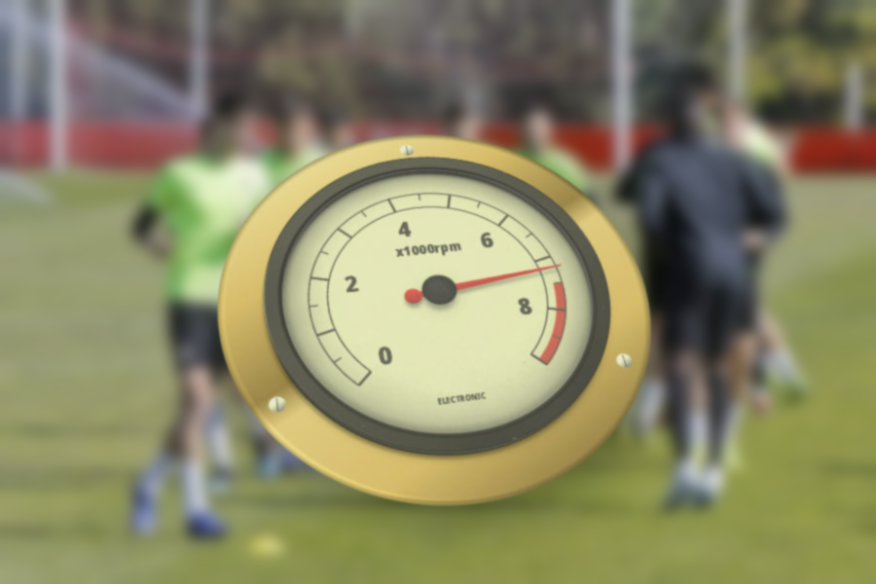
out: 7250 rpm
